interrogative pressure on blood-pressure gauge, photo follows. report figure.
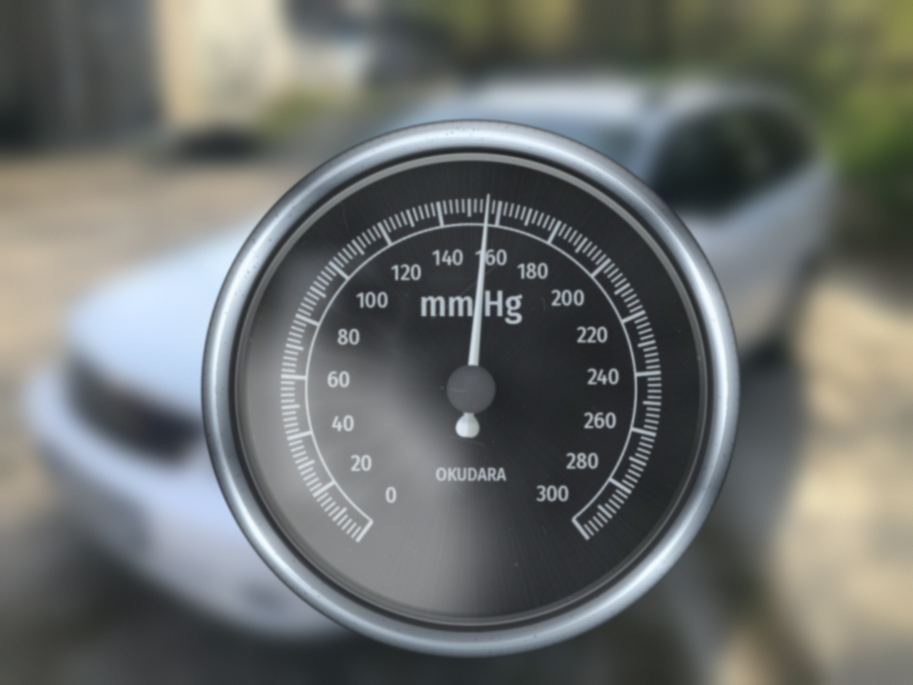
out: 156 mmHg
